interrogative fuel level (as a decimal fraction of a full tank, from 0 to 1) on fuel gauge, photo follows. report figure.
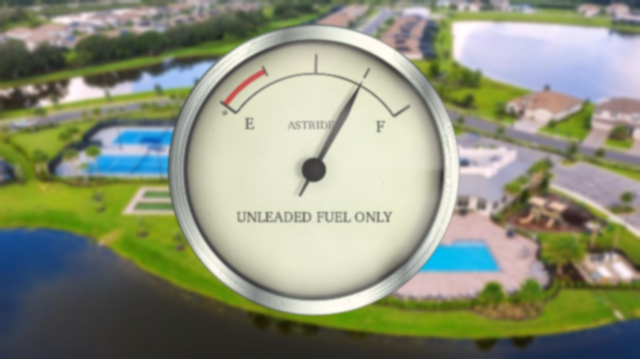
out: 0.75
